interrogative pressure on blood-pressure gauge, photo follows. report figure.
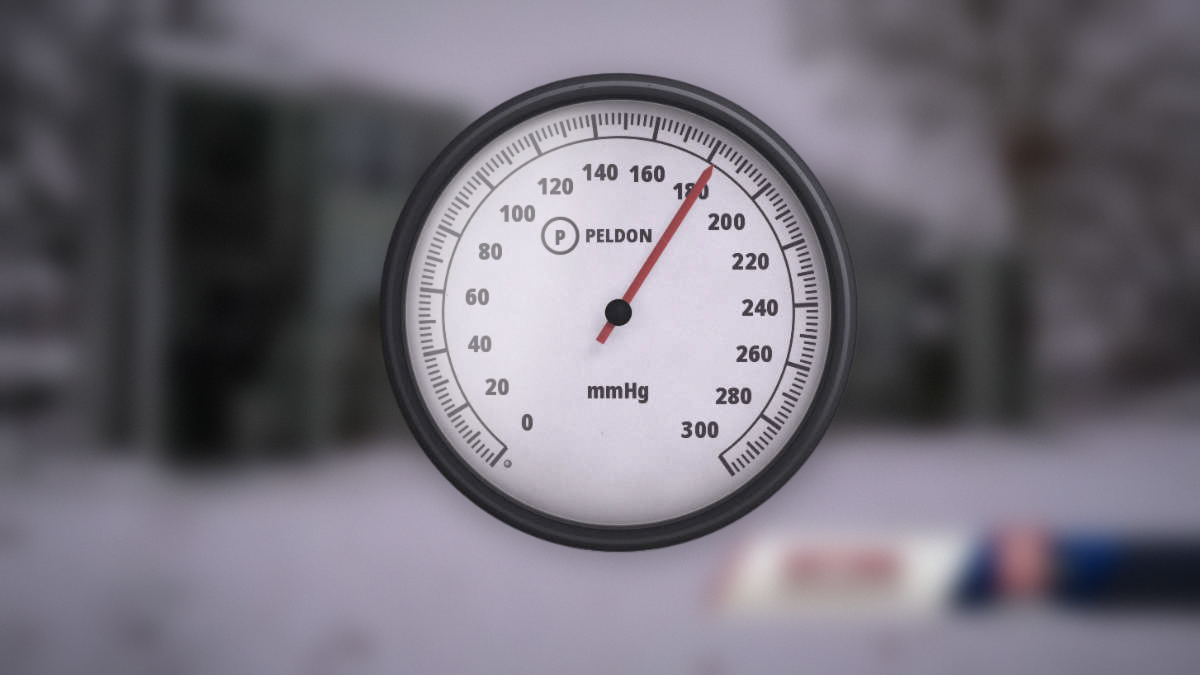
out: 182 mmHg
